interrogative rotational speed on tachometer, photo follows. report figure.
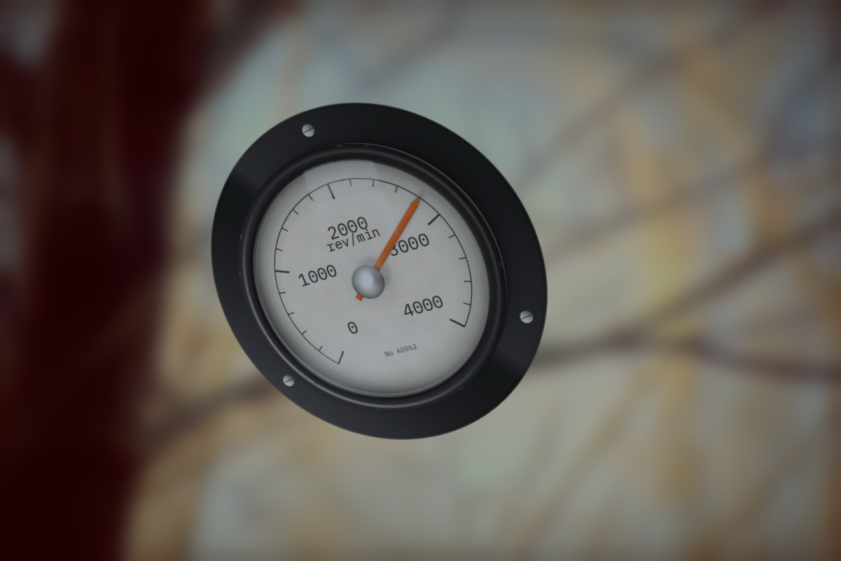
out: 2800 rpm
